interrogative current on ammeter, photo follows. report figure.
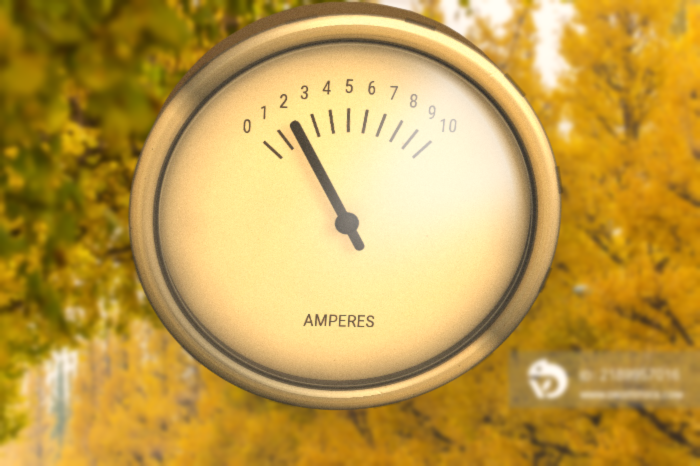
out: 2 A
